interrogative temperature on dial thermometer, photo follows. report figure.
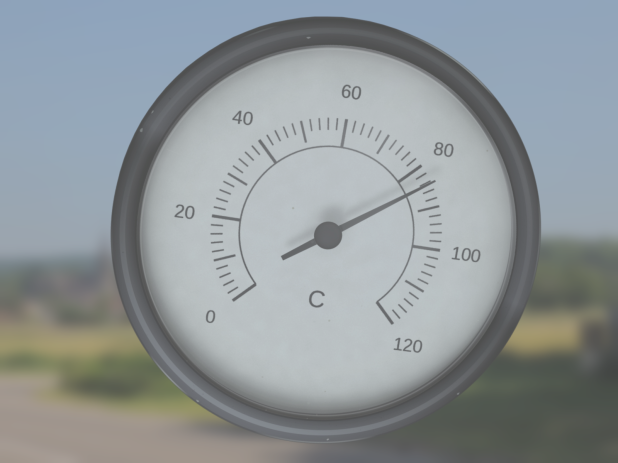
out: 84 °C
